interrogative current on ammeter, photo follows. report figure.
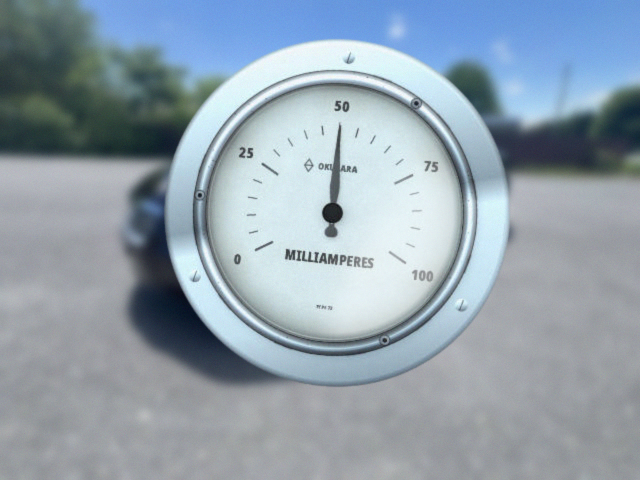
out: 50 mA
